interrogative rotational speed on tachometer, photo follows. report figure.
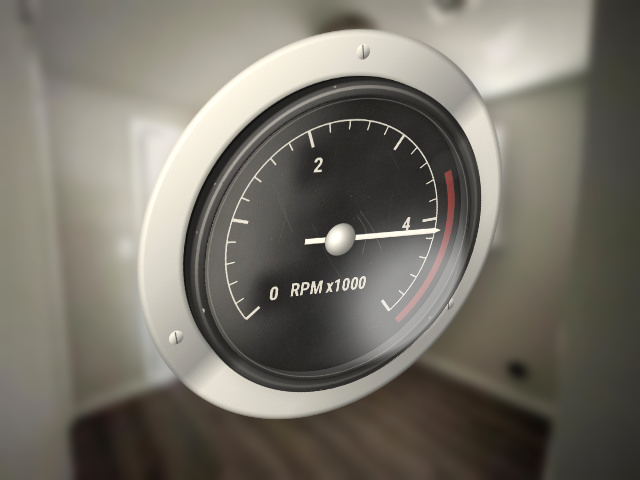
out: 4100 rpm
